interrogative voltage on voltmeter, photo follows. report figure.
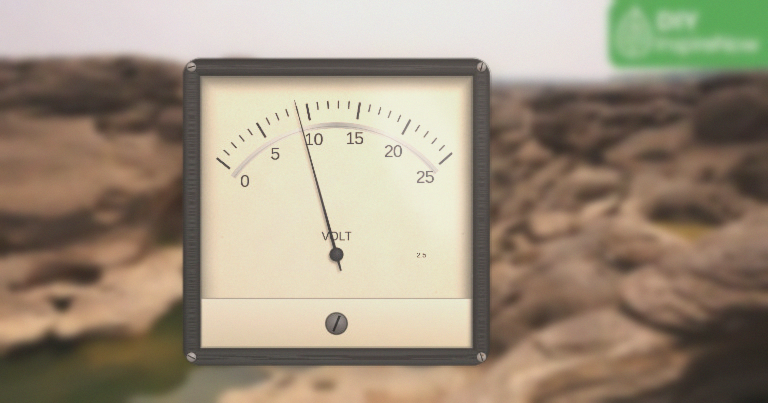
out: 9 V
